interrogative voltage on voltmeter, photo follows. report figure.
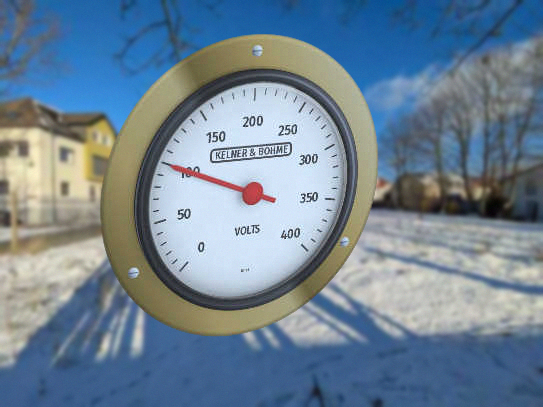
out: 100 V
